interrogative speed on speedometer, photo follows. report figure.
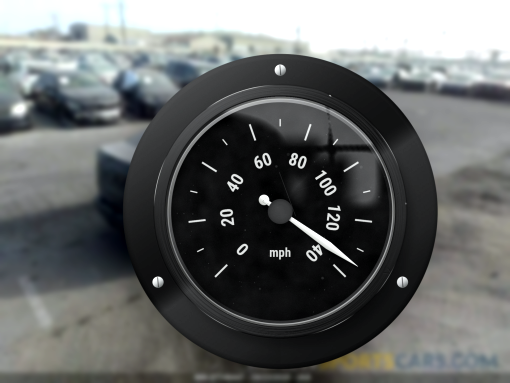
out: 135 mph
